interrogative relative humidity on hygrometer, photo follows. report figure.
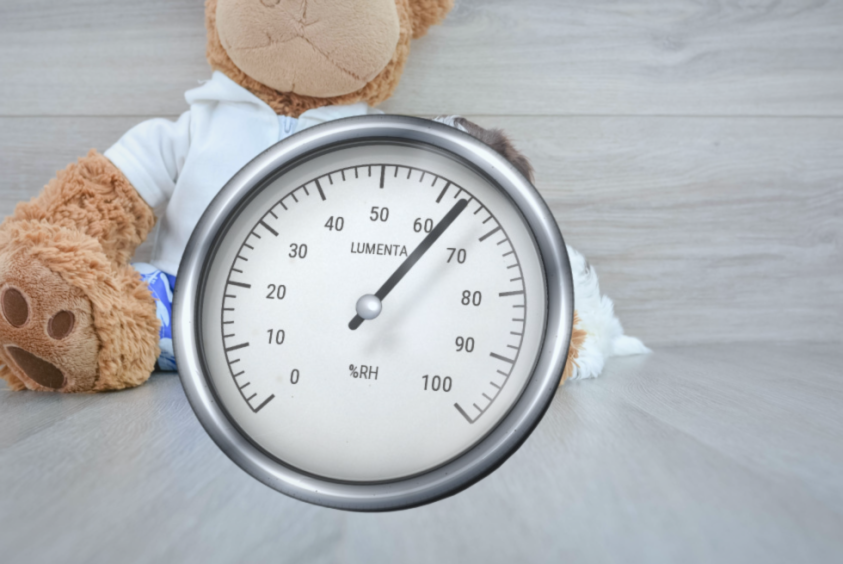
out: 64 %
